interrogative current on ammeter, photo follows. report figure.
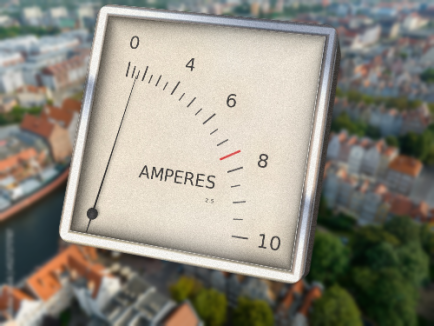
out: 1.5 A
